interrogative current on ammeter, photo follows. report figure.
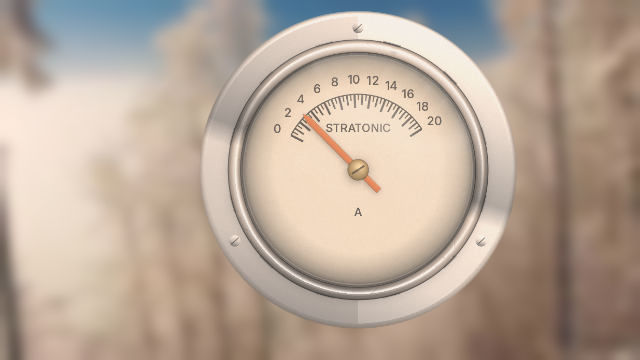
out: 3 A
